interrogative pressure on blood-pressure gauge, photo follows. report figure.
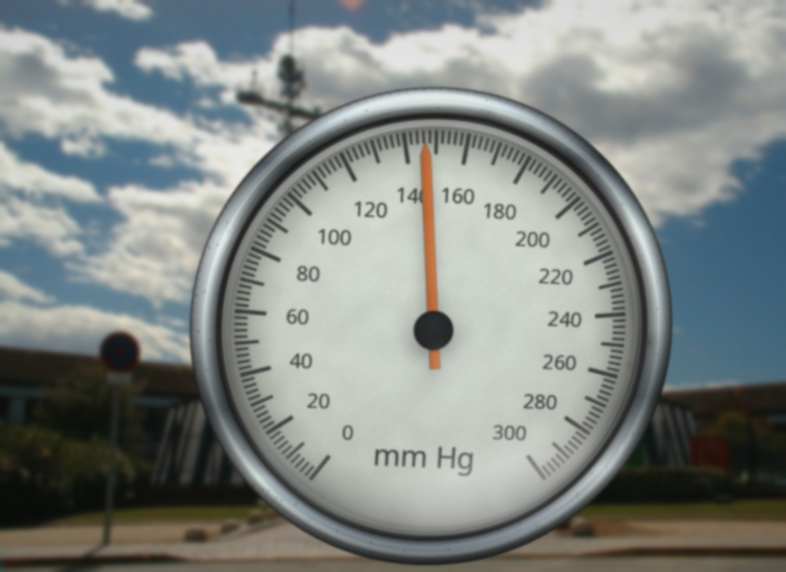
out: 146 mmHg
